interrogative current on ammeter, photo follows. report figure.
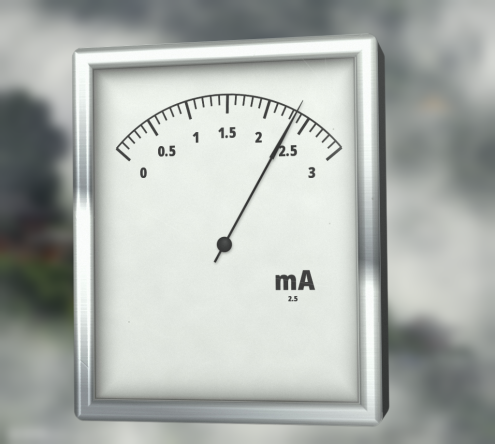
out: 2.35 mA
